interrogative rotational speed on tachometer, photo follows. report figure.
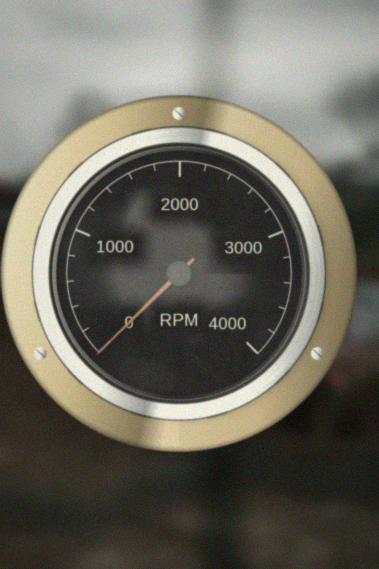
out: 0 rpm
